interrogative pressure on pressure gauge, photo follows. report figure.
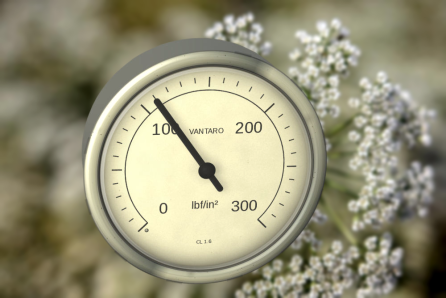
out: 110 psi
